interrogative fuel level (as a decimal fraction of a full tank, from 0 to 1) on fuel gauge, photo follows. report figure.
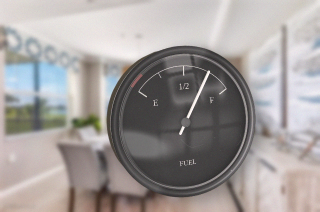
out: 0.75
